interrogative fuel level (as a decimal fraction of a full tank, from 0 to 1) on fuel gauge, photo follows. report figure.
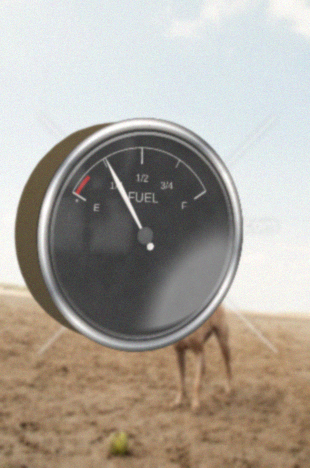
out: 0.25
